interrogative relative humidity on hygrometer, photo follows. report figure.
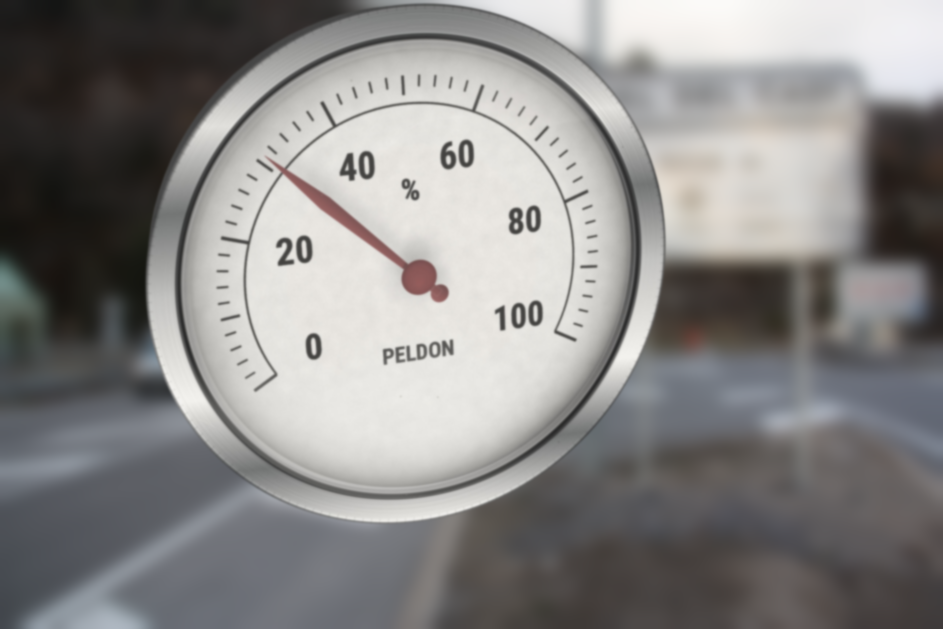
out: 31 %
